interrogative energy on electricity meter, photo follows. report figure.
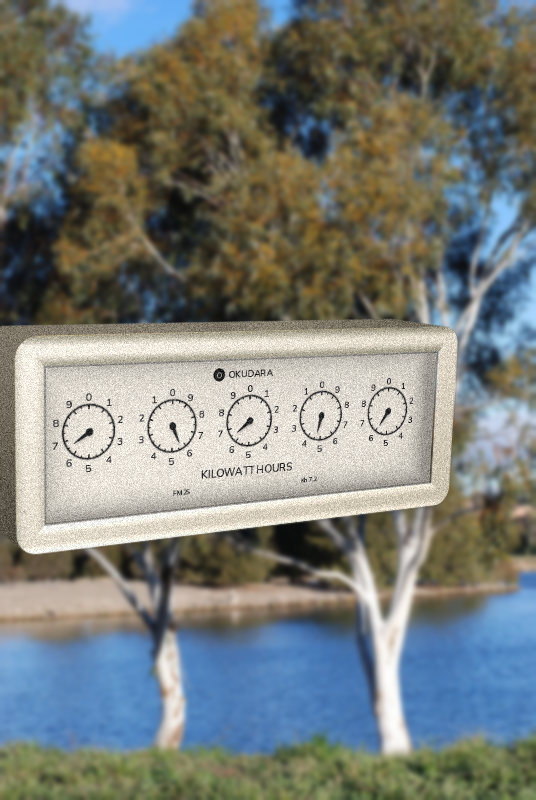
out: 65646 kWh
